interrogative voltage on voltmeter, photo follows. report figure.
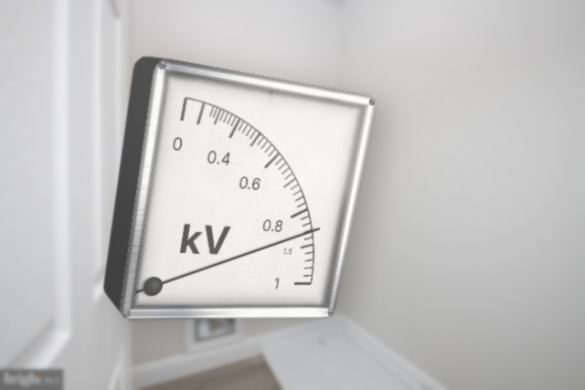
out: 0.86 kV
